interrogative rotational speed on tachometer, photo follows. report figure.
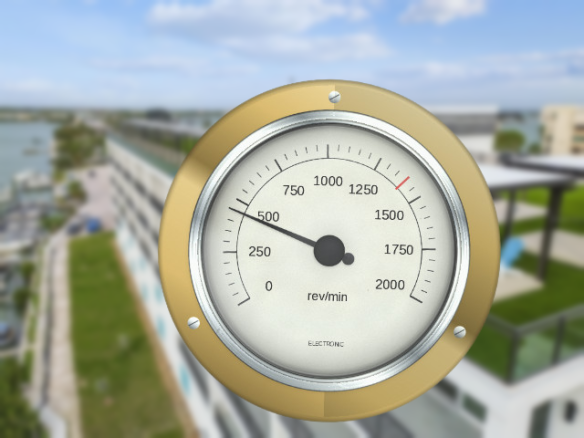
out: 450 rpm
